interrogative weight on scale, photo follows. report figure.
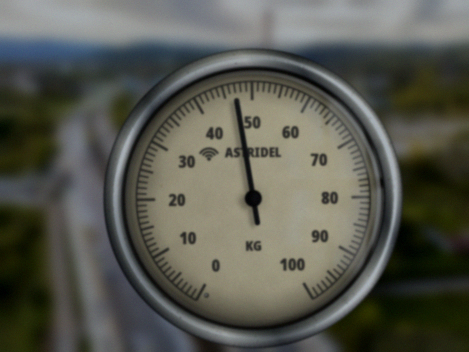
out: 47 kg
